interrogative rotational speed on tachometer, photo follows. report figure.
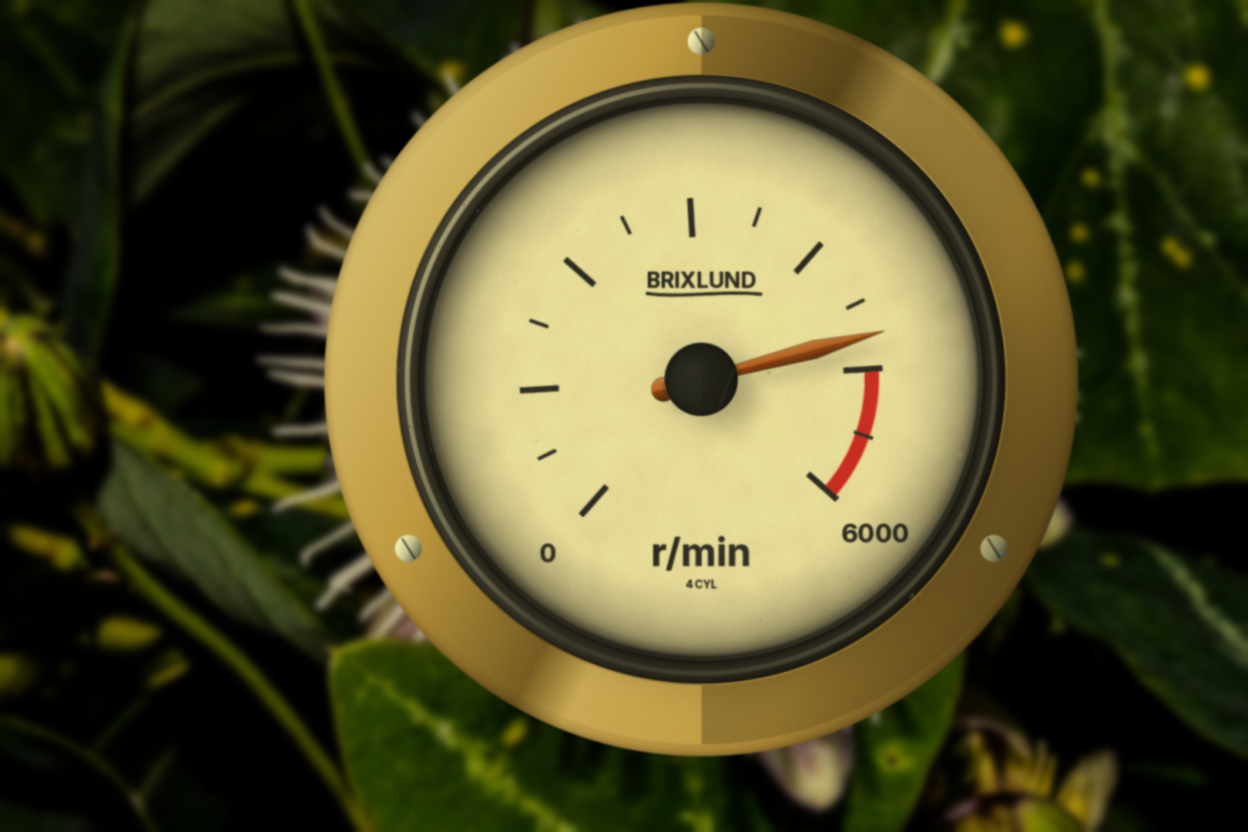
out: 4750 rpm
